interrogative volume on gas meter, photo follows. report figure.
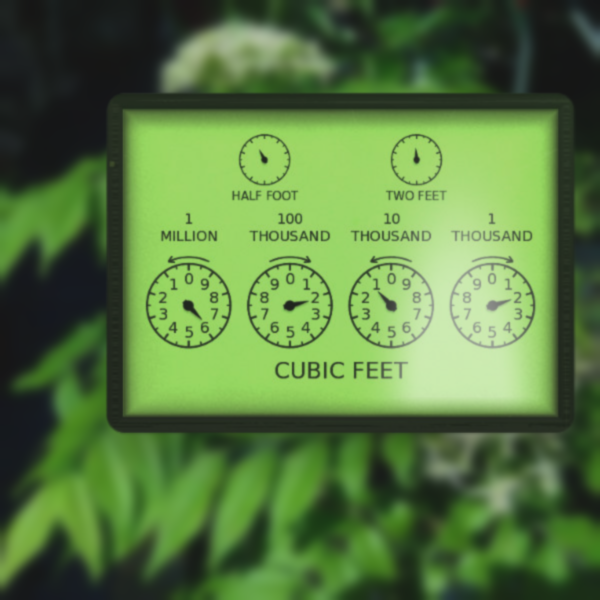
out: 621200 ft³
